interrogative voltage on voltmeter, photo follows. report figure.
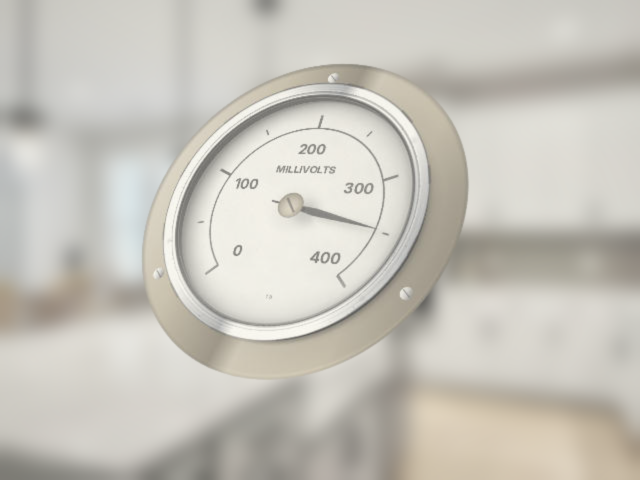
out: 350 mV
